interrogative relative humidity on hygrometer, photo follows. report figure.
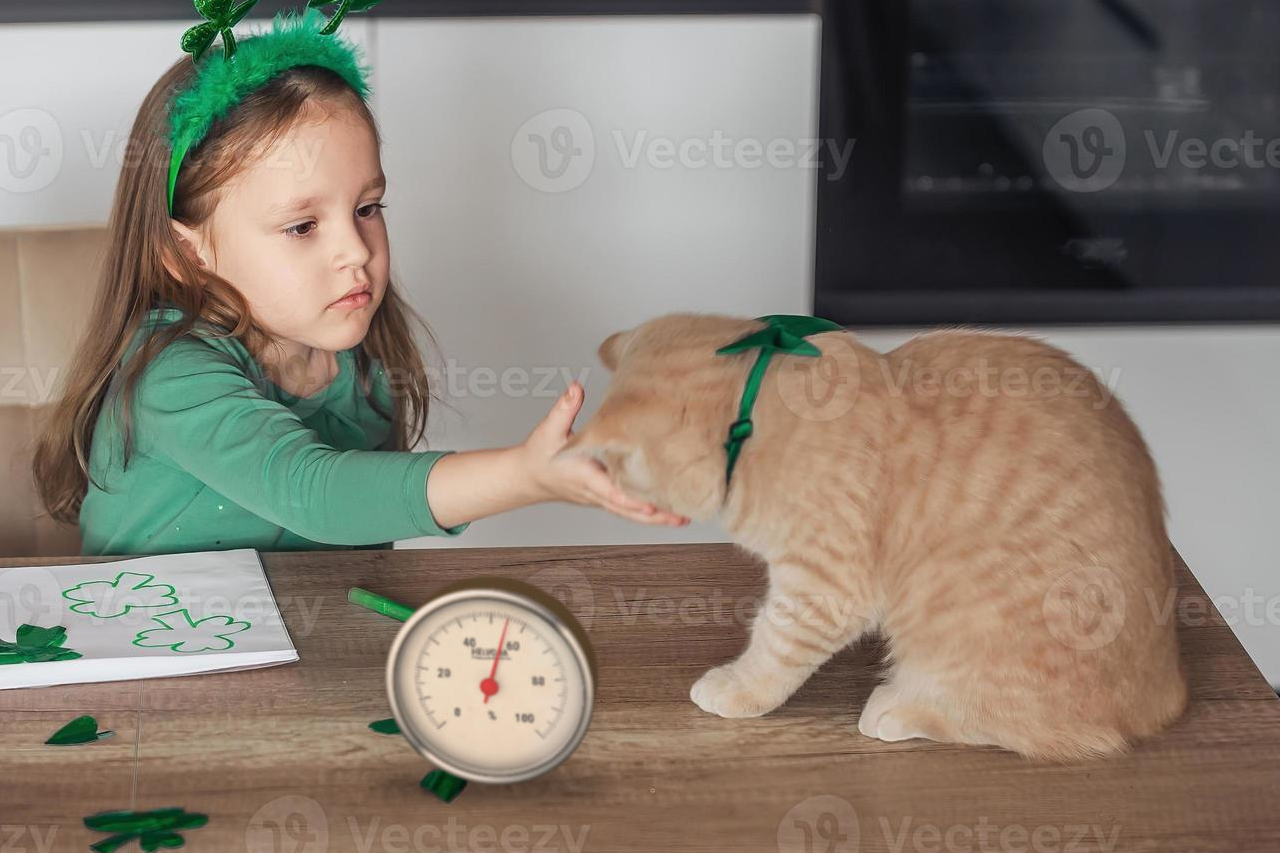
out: 55 %
